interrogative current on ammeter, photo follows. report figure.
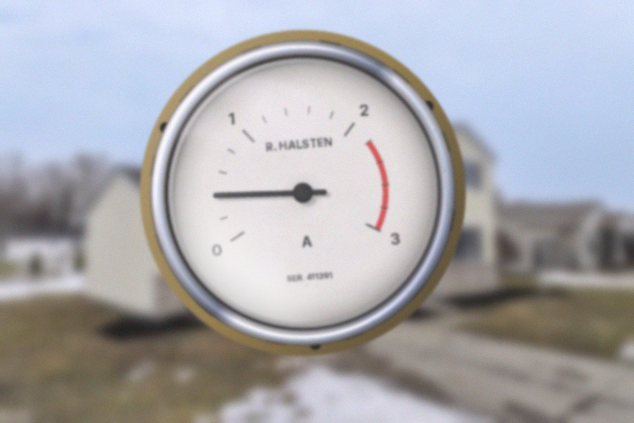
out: 0.4 A
